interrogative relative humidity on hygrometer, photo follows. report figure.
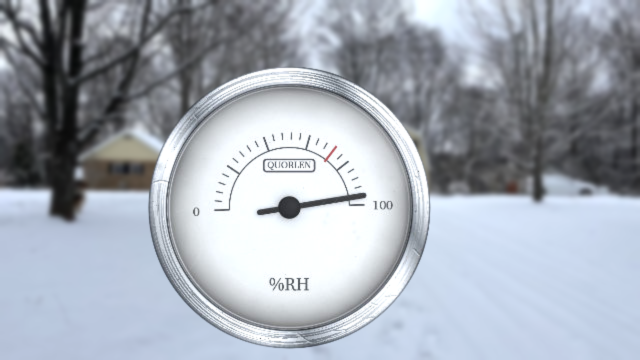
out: 96 %
